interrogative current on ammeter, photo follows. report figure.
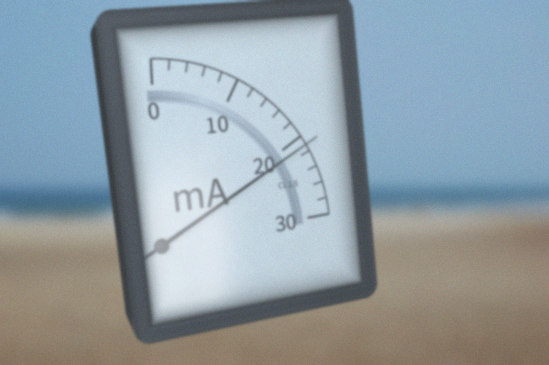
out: 21 mA
